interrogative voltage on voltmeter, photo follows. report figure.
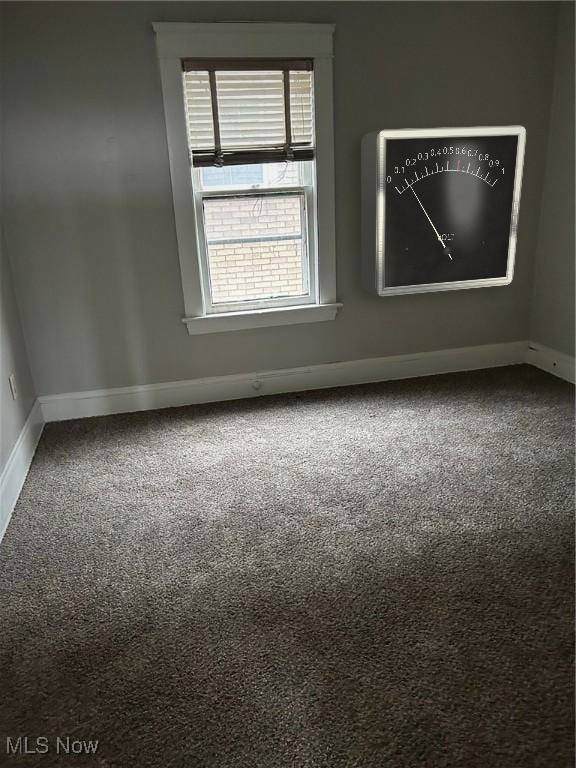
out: 0.1 V
